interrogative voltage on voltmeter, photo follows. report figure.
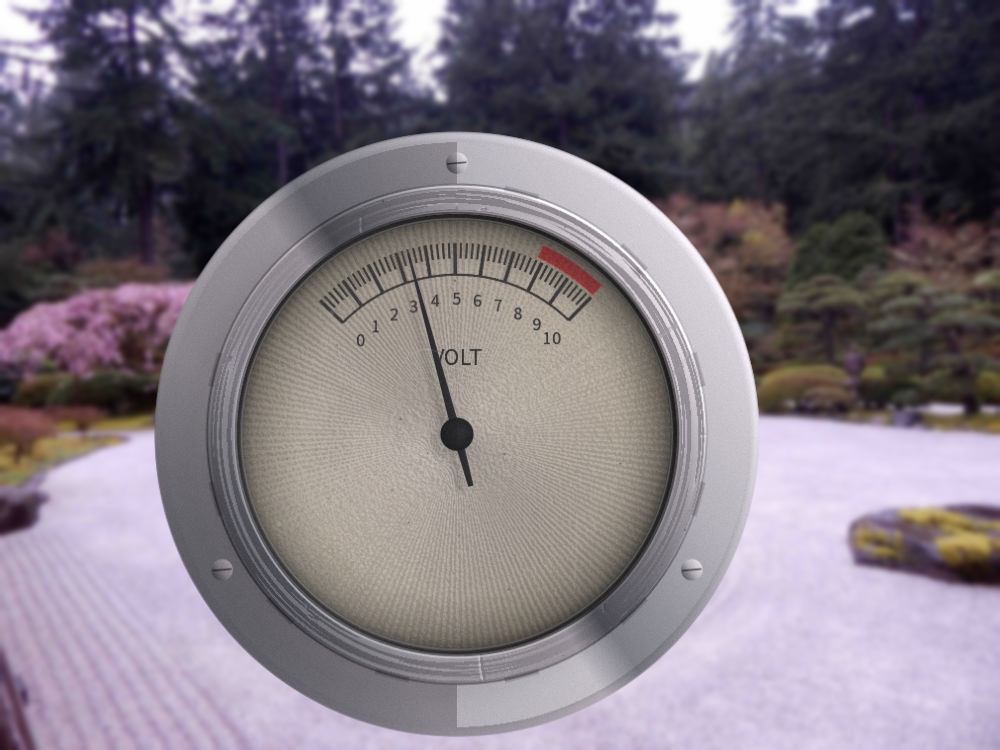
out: 3.4 V
